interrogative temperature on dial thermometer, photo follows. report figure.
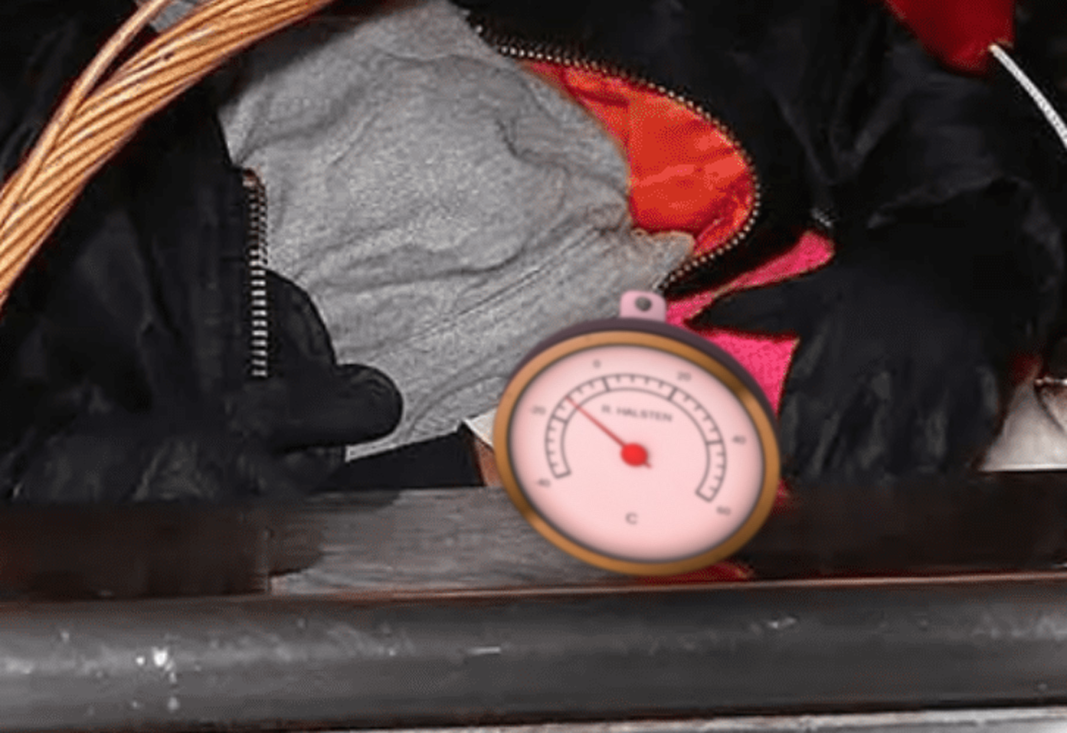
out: -12 °C
